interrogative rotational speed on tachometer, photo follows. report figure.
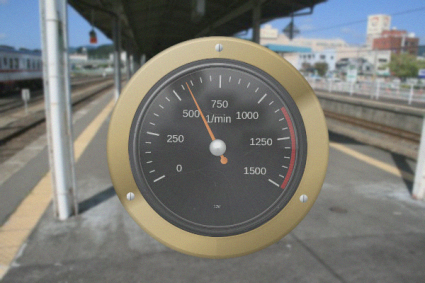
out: 575 rpm
